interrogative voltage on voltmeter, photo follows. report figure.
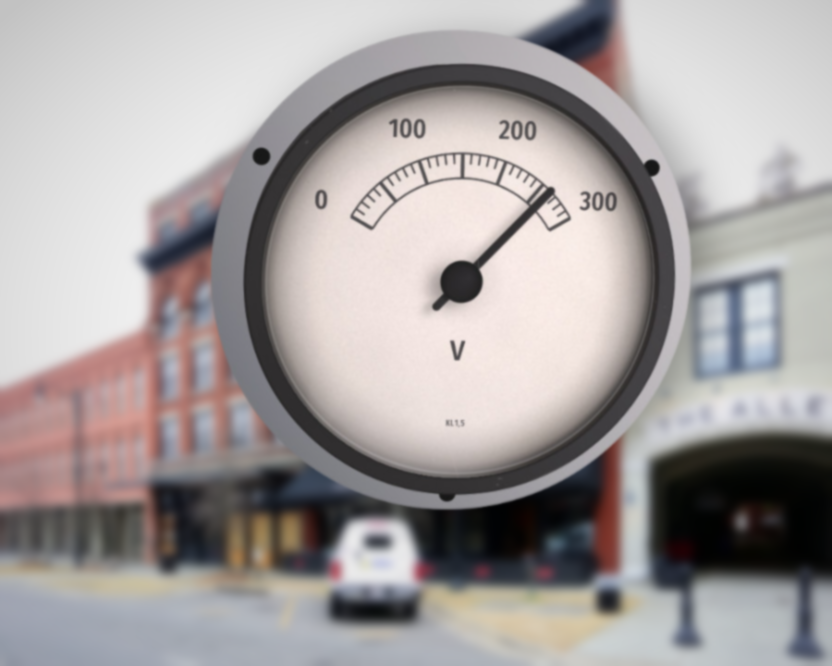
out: 260 V
